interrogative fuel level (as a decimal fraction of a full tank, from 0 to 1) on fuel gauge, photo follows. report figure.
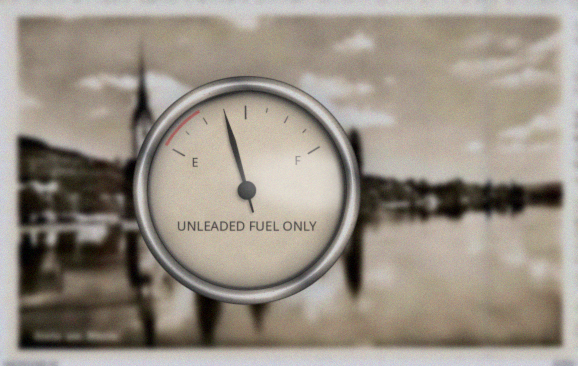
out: 0.375
